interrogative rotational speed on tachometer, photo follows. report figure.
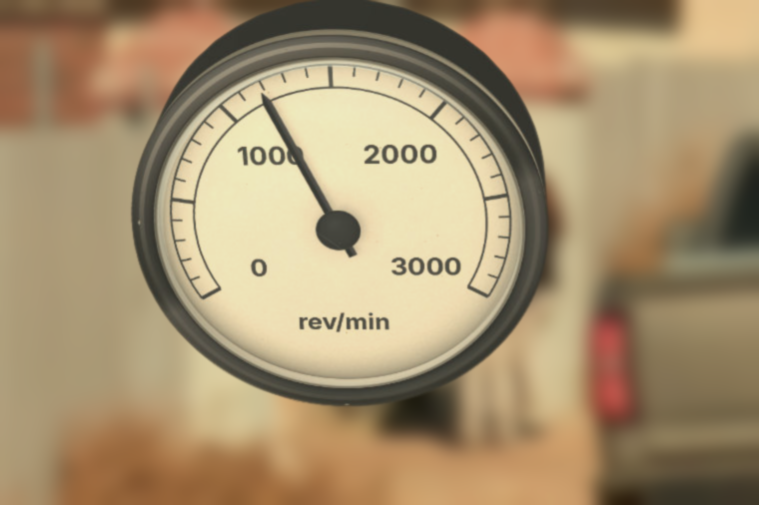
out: 1200 rpm
